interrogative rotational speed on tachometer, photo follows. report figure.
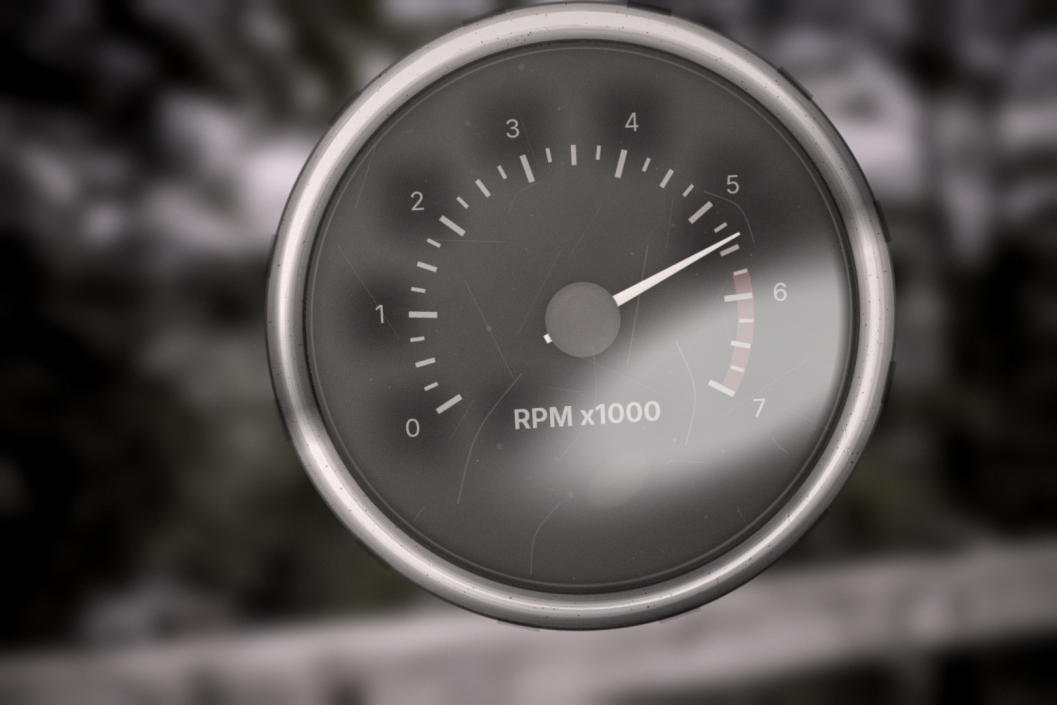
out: 5375 rpm
